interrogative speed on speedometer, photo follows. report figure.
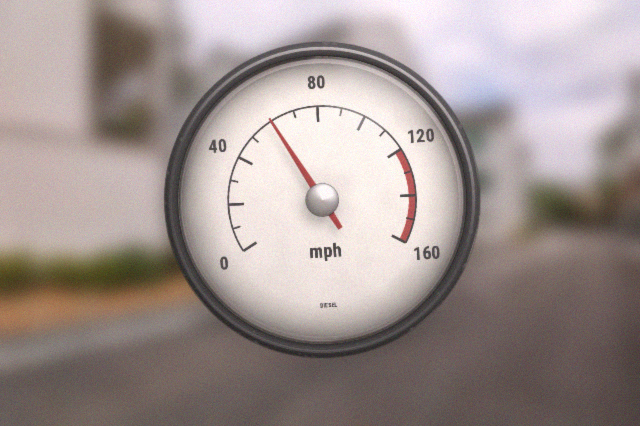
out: 60 mph
